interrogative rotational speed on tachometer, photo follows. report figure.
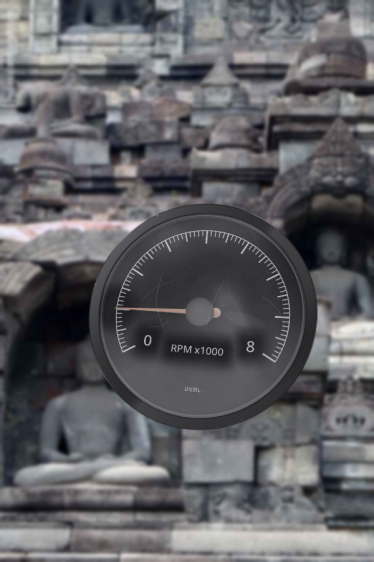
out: 1000 rpm
